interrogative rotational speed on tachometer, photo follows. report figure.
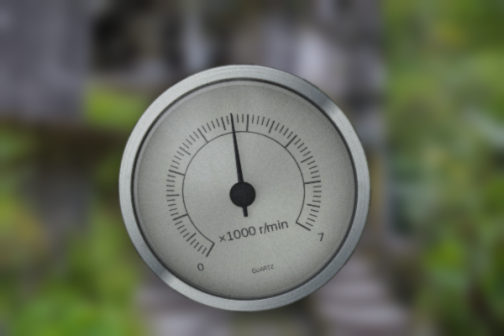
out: 3700 rpm
